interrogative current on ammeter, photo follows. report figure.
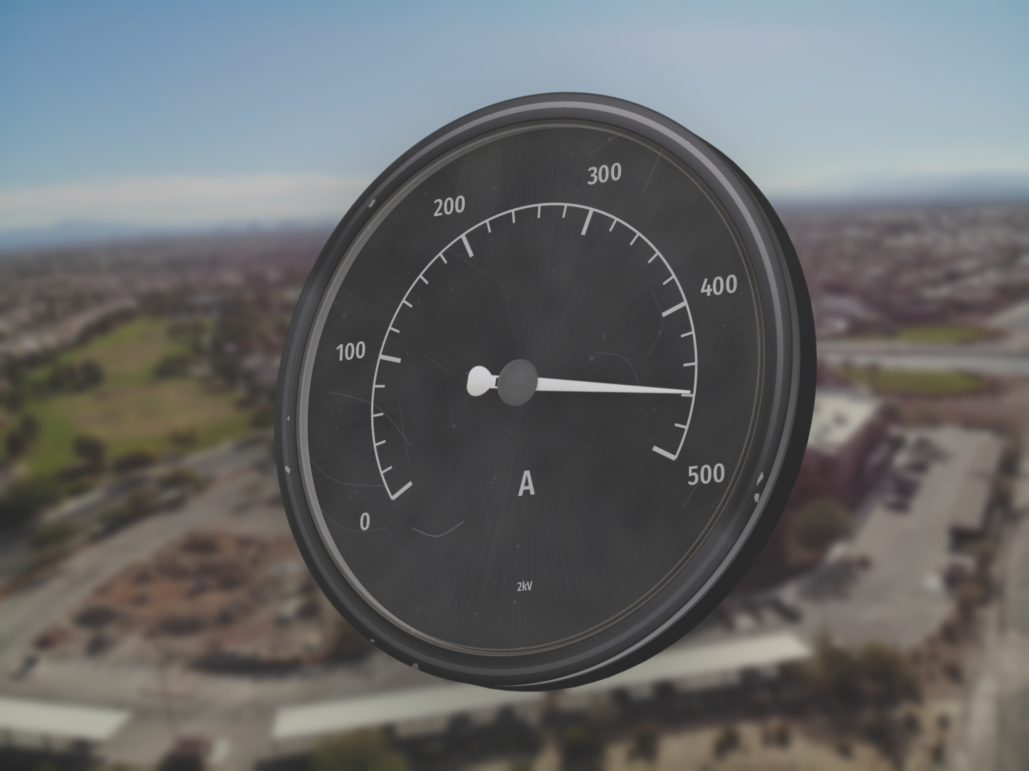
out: 460 A
